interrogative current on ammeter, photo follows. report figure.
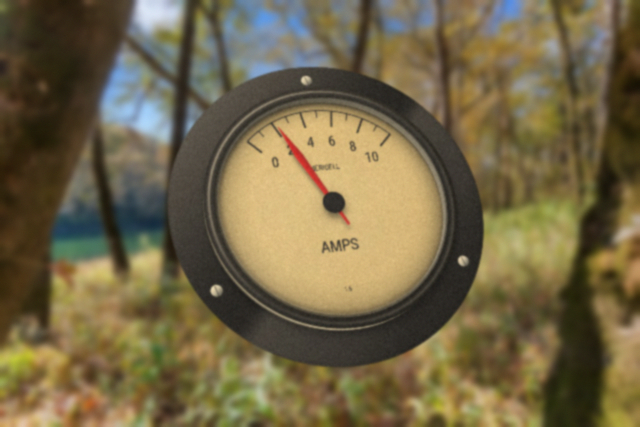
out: 2 A
